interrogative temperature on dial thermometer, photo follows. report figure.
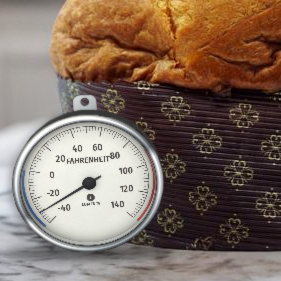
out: -30 °F
